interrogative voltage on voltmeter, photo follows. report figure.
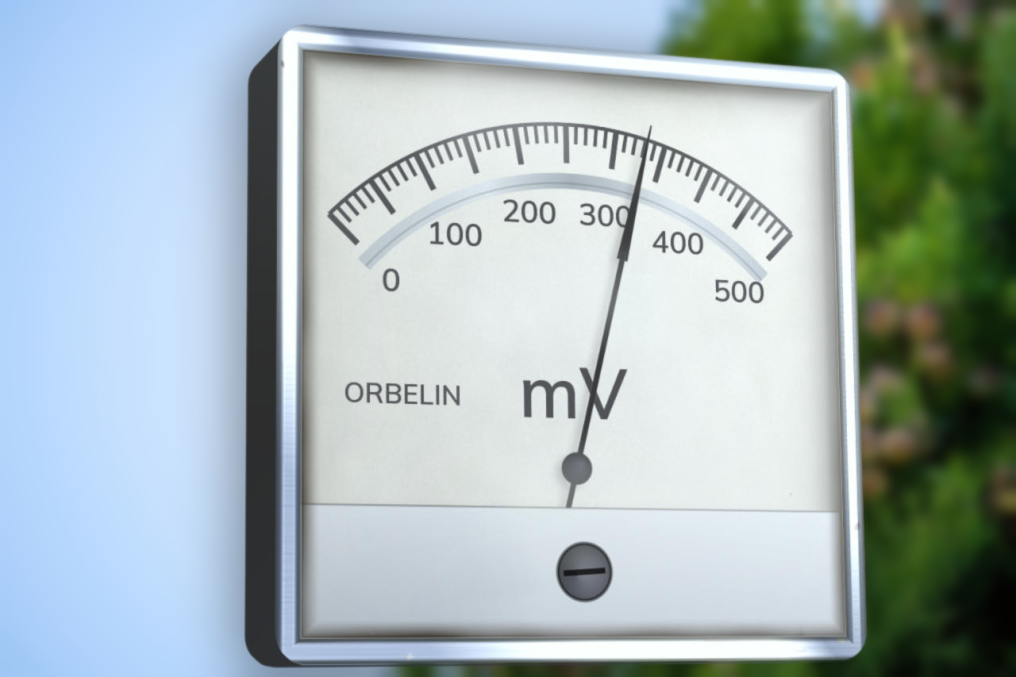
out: 330 mV
